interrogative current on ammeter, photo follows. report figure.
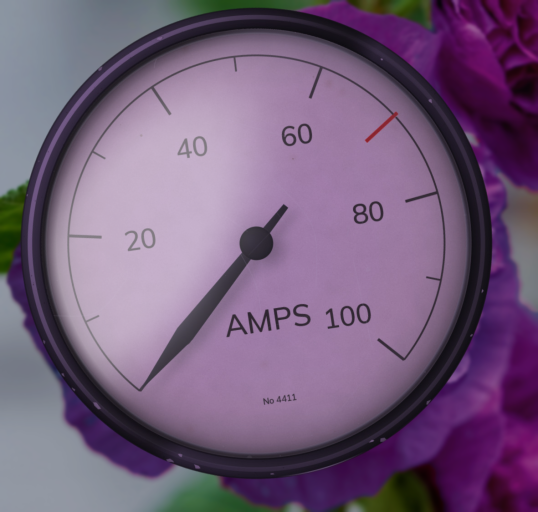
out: 0 A
